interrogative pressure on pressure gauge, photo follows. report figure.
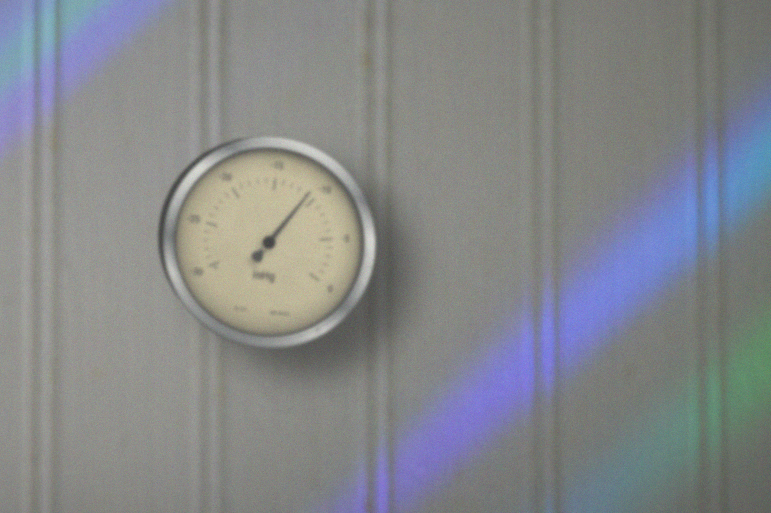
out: -11 inHg
